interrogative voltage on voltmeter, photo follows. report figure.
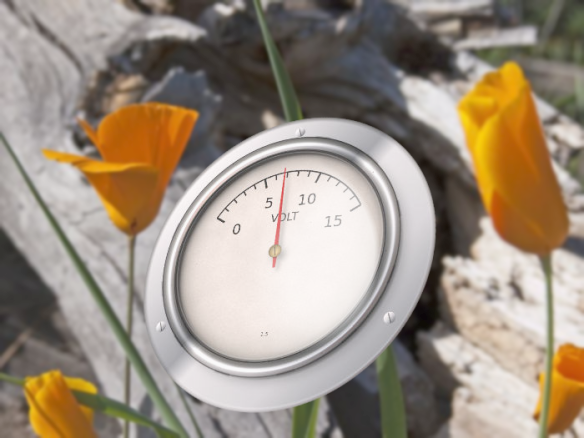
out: 7 V
